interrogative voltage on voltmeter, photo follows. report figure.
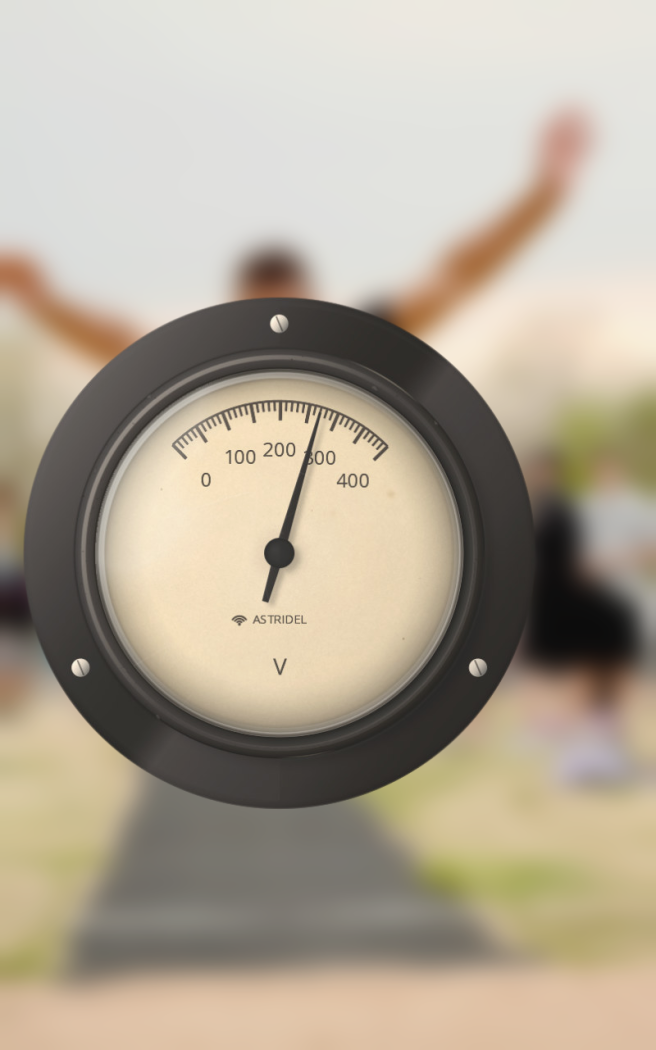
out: 270 V
